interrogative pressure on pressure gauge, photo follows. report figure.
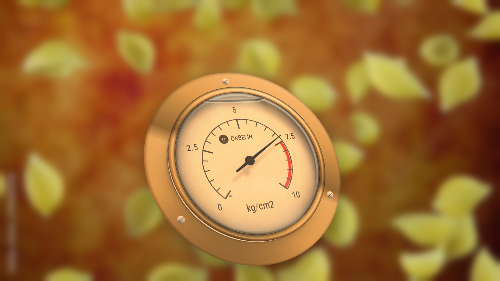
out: 7.25 kg/cm²
